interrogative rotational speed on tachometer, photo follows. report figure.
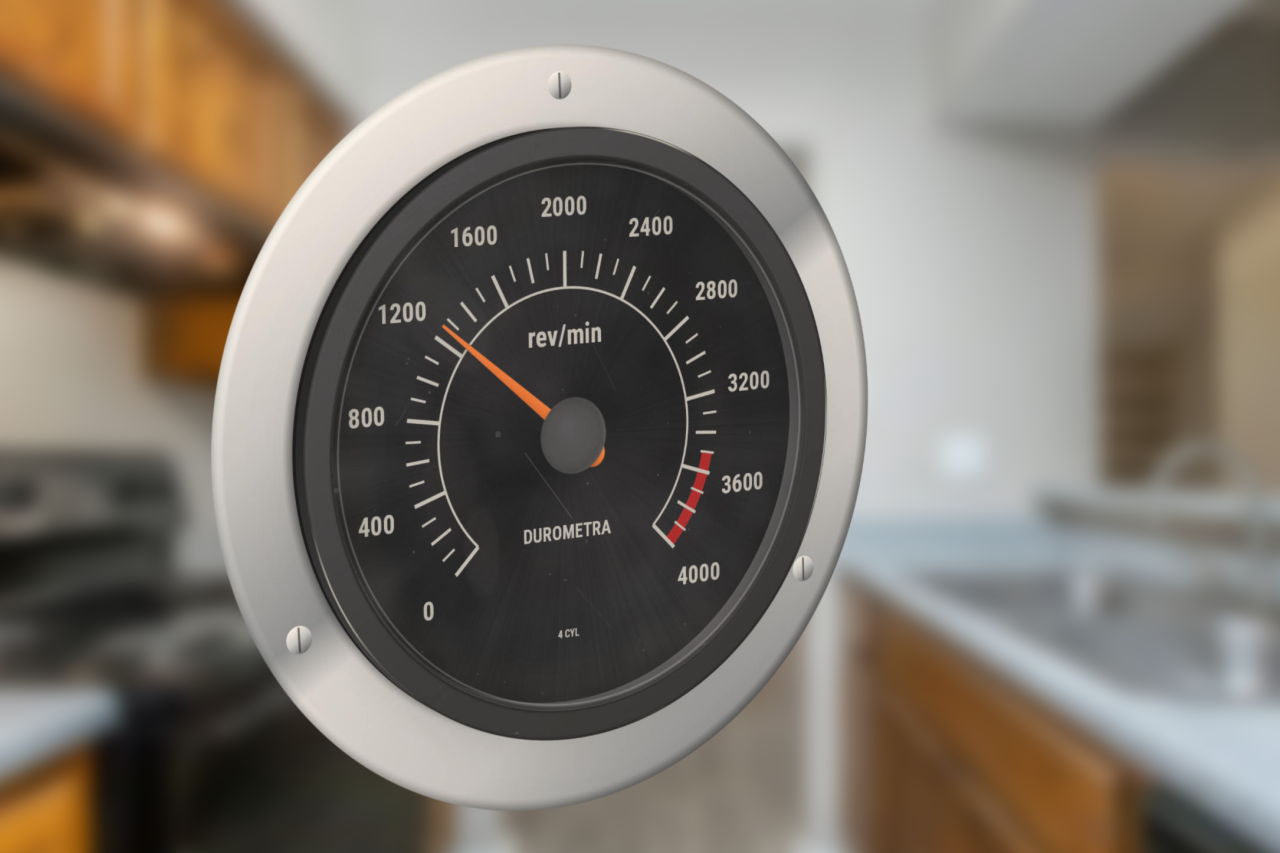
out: 1250 rpm
